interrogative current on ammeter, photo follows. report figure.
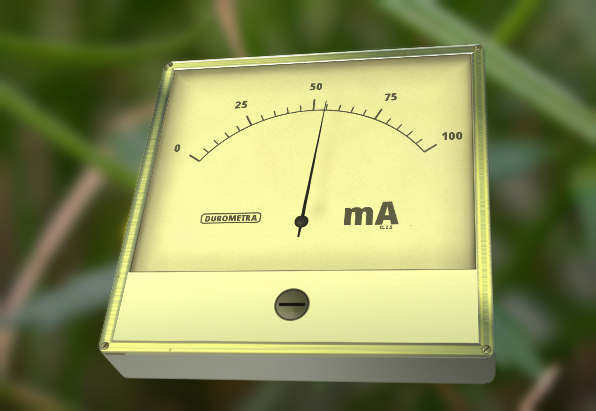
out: 55 mA
